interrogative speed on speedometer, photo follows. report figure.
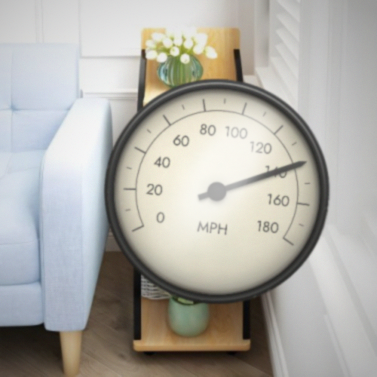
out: 140 mph
